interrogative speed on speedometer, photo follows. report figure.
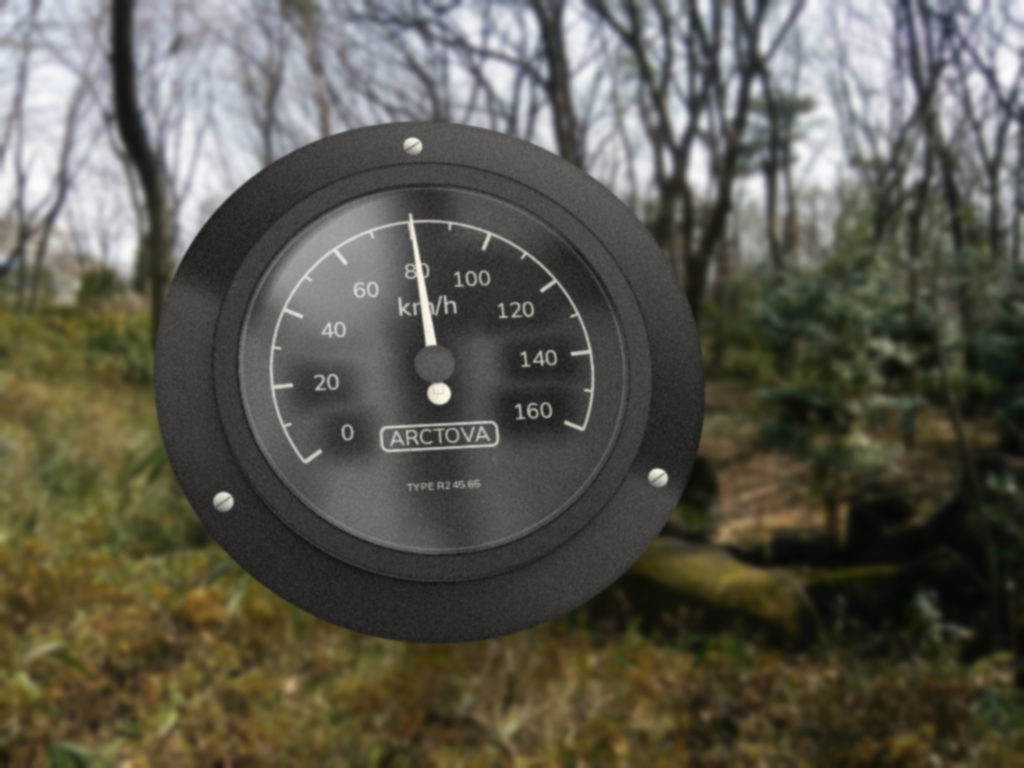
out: 80 km/h
